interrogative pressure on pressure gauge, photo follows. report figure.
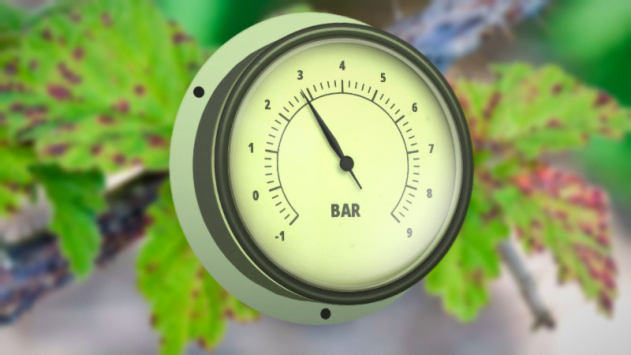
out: 2.8 bar
